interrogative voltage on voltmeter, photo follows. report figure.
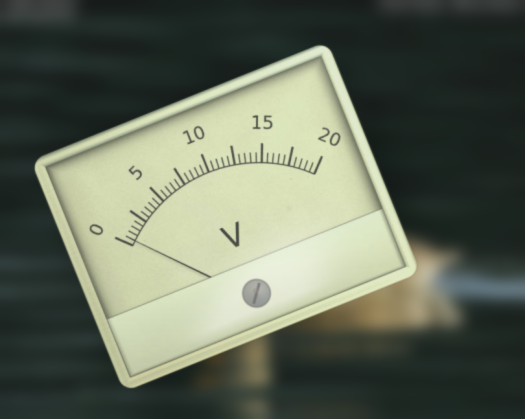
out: 0.5 V
